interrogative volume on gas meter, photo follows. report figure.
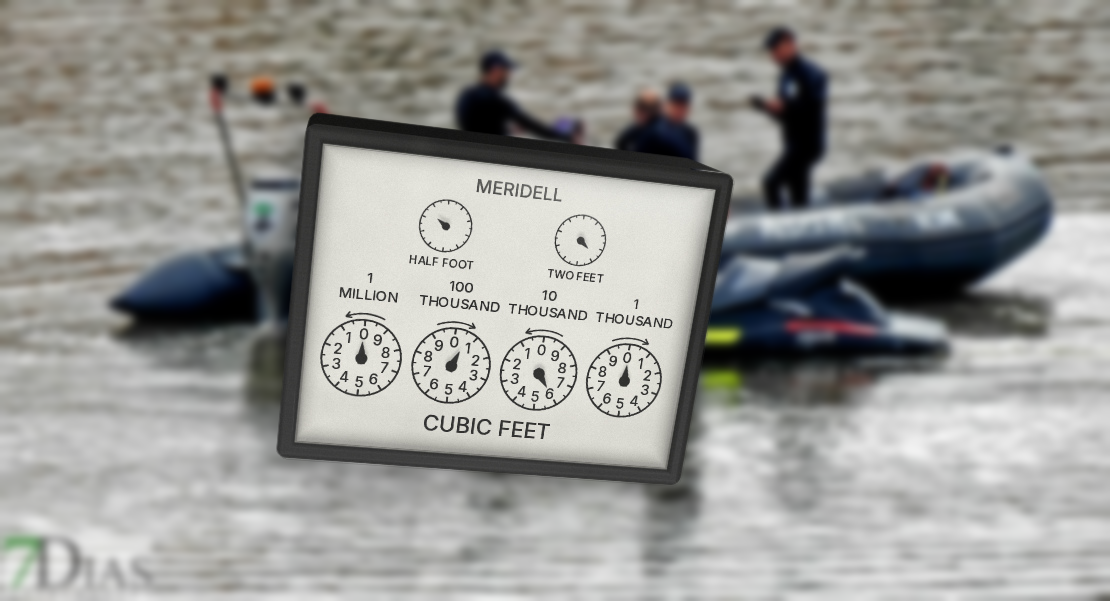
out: 6000 ft³
